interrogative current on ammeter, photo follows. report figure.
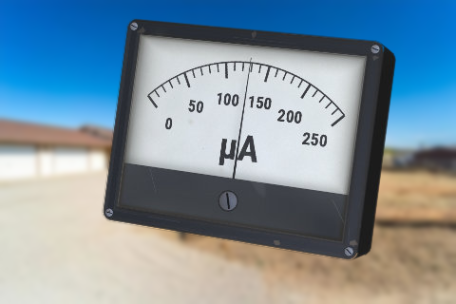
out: 130 µA
